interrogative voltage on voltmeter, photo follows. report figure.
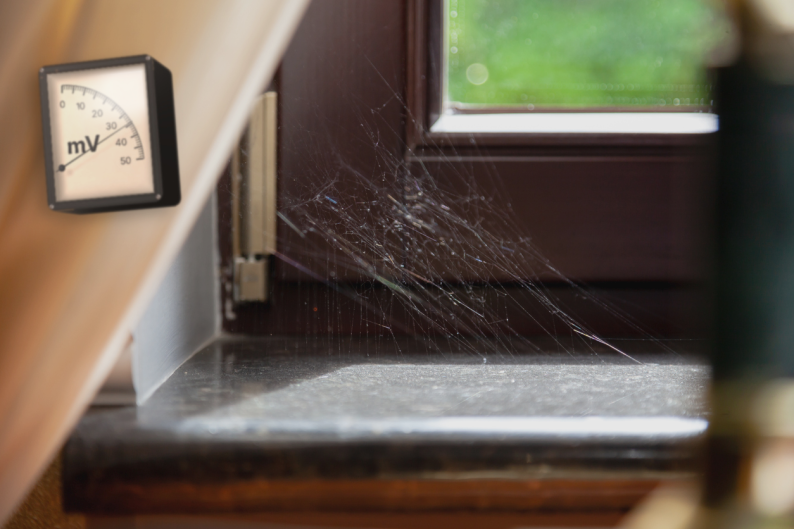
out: 35 mV
